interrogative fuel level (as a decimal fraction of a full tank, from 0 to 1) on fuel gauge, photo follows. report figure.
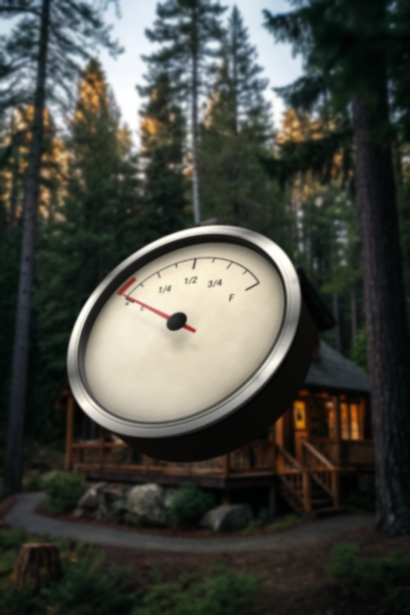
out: 0
